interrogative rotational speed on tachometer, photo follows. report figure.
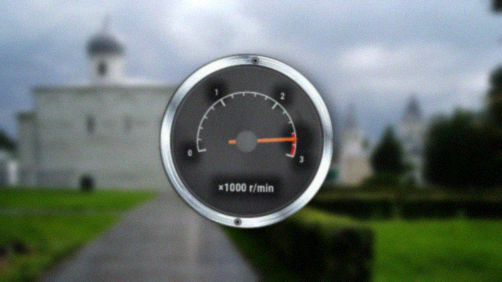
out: 2700 rpm
